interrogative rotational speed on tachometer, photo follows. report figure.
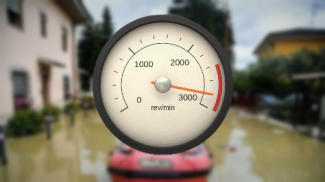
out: 2800 rpm
